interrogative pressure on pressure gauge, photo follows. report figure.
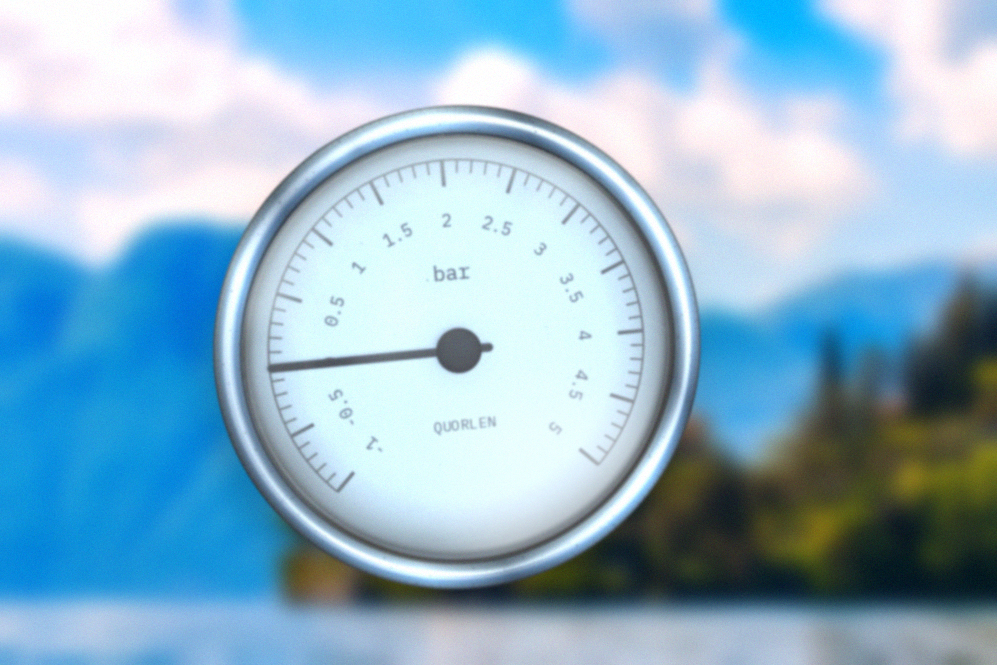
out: 0 bar
